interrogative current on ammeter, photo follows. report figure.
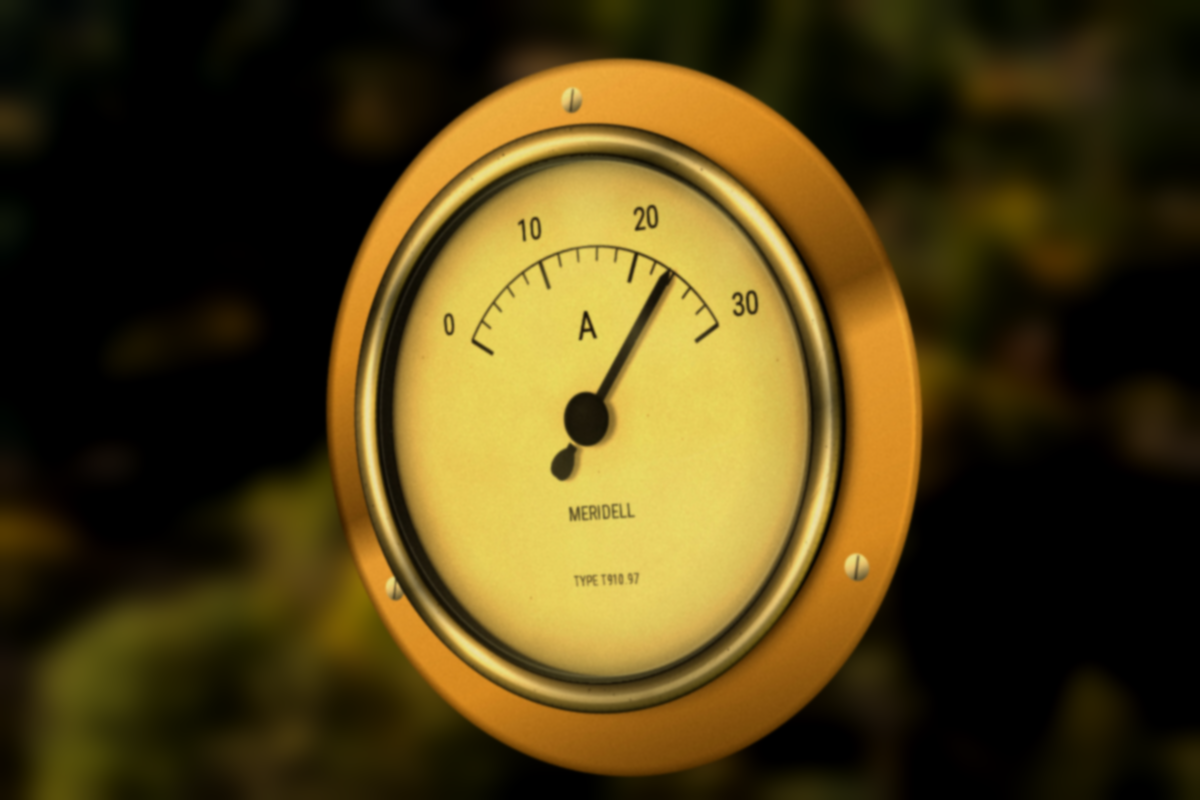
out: 24 A
